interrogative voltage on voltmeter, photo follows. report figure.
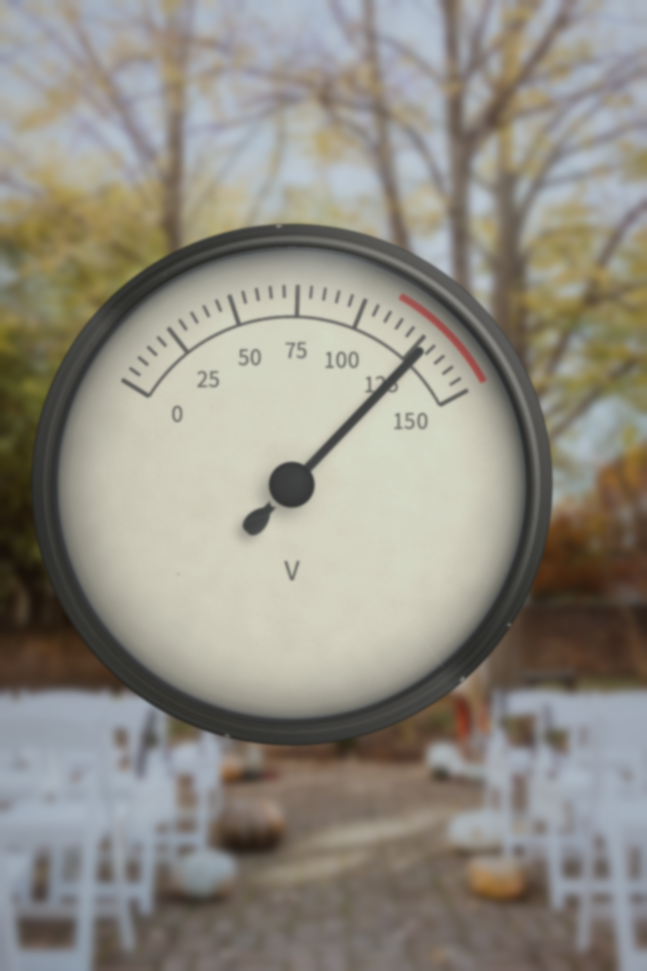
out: 127.5 V
